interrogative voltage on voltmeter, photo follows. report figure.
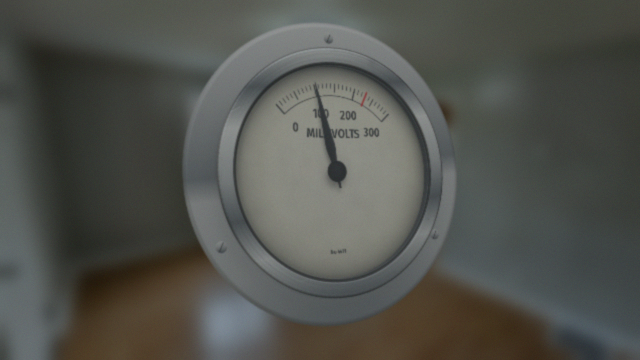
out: 100 mV
